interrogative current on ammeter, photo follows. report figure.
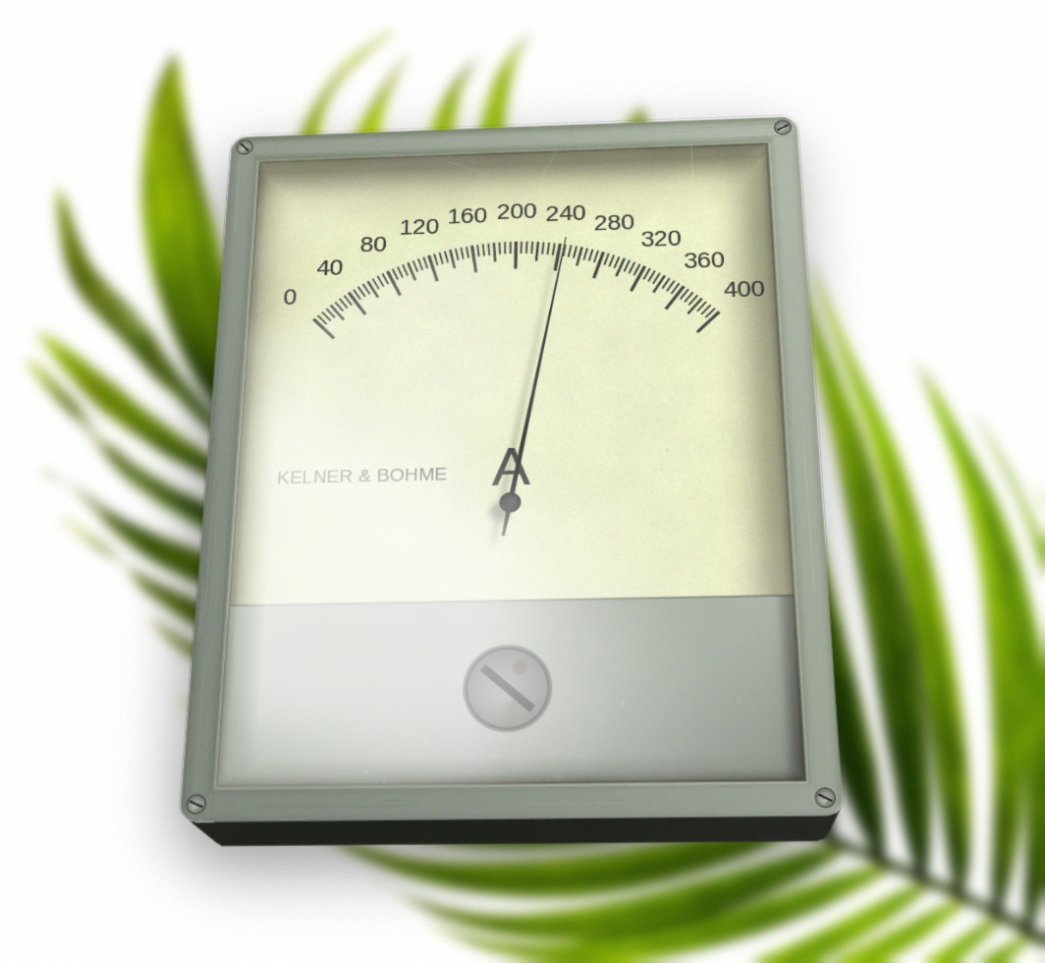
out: 245 A
